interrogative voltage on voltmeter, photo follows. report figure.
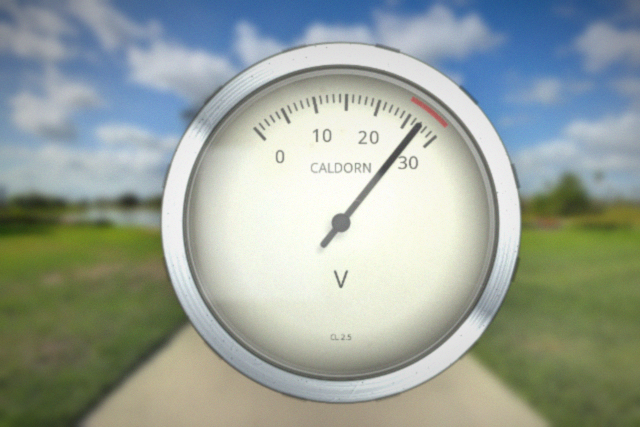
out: 27 V
